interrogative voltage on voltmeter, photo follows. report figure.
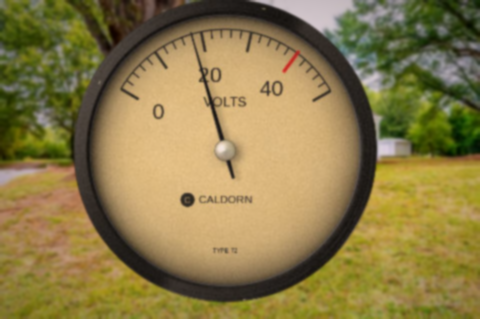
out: 18 V
